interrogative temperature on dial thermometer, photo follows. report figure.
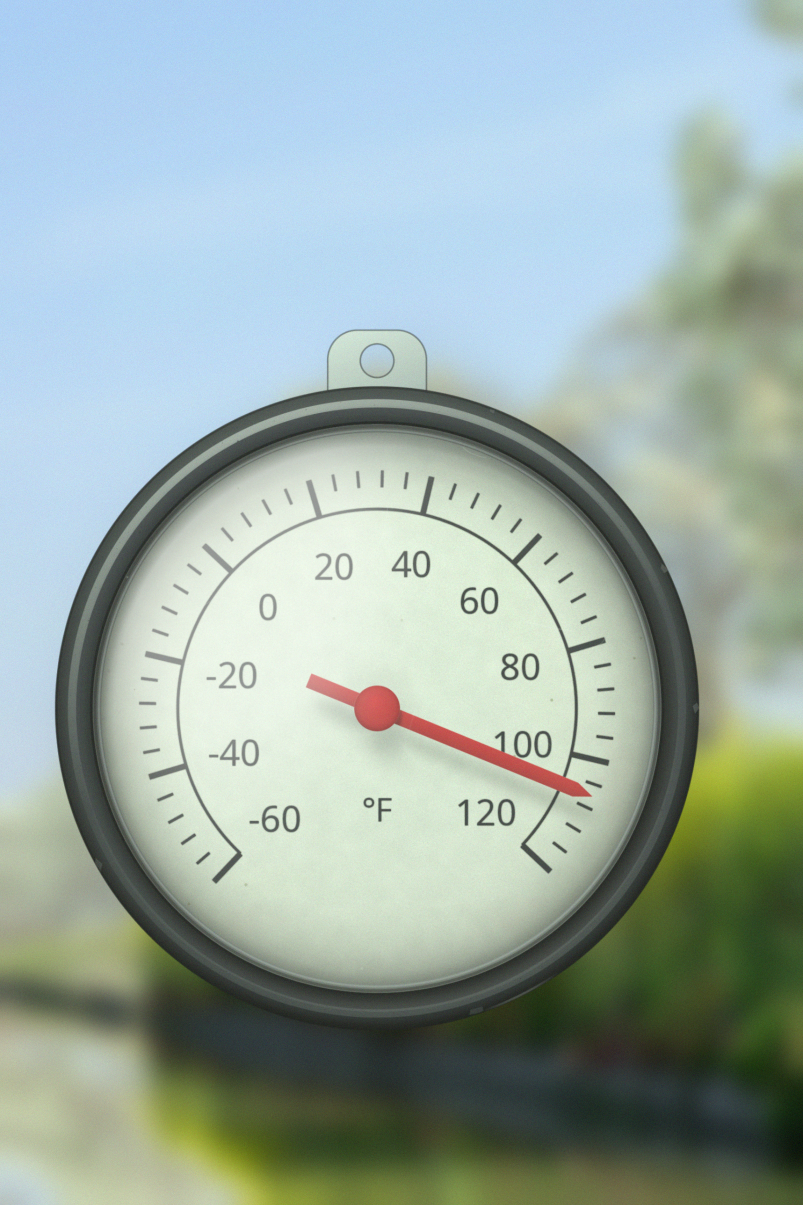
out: 106 °F
